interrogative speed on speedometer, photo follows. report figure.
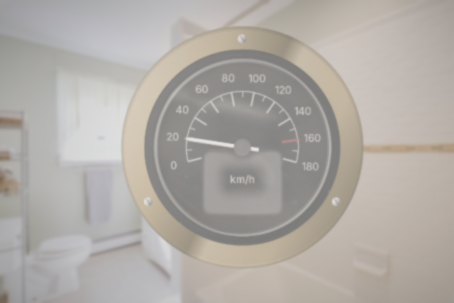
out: 20 km/h
